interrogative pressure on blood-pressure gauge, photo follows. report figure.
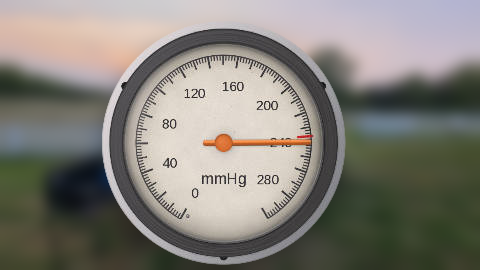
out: 240 mmHg
